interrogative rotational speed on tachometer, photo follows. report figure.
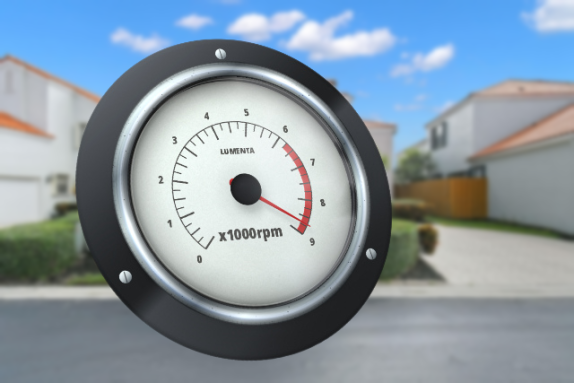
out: 8750 rpm
